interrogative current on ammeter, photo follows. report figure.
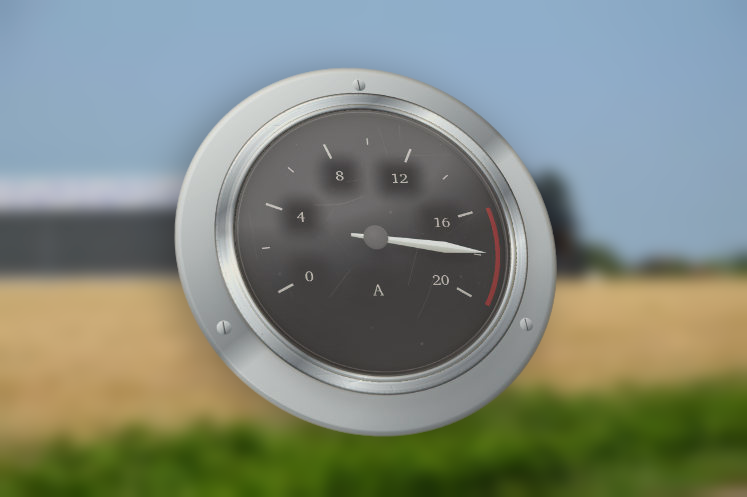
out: 18 A
